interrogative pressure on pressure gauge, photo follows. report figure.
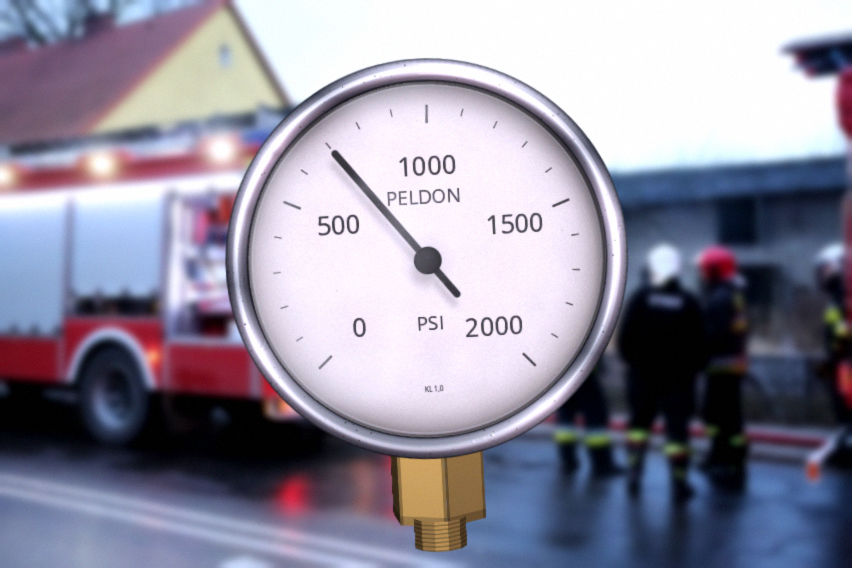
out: 700 psi
